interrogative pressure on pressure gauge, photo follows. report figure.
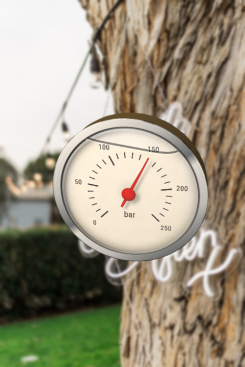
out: 150 bar
